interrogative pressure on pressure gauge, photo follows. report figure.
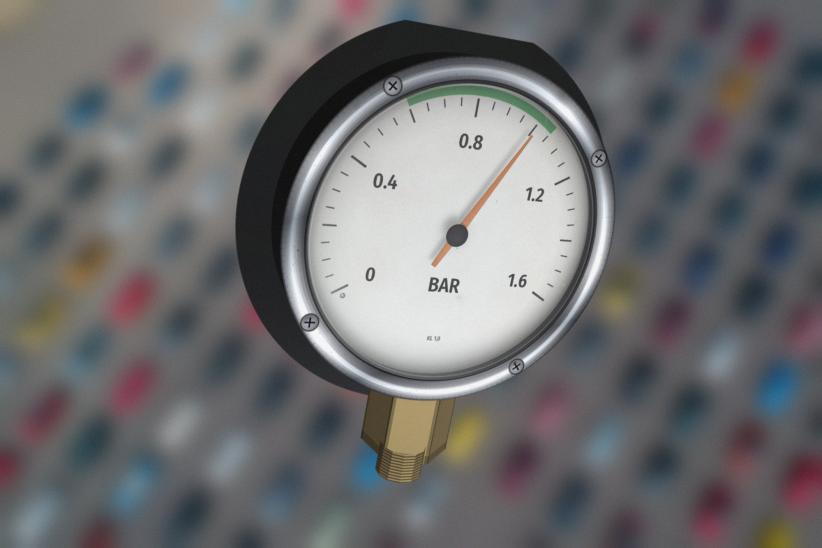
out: 1 bar
